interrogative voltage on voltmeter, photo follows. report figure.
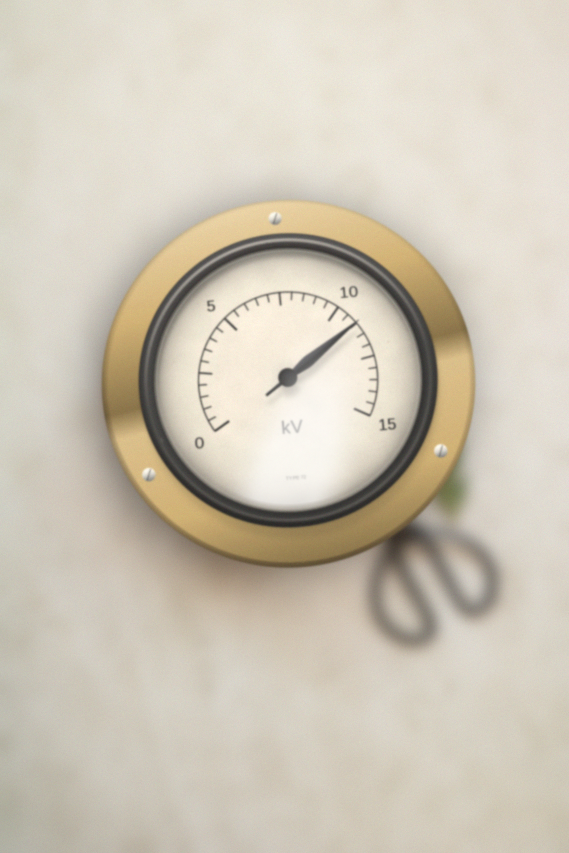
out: 11 kV
